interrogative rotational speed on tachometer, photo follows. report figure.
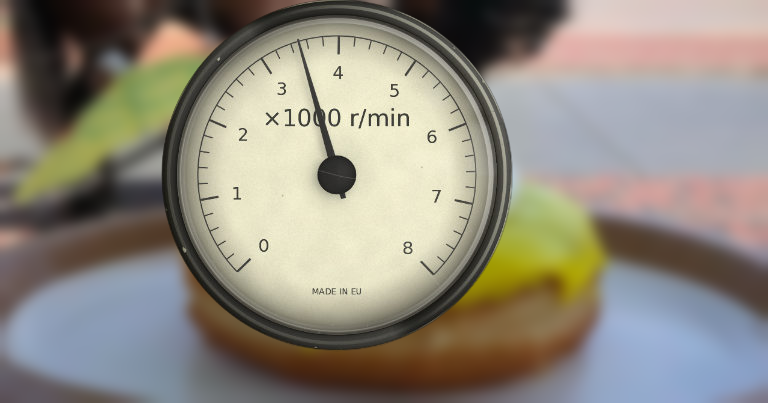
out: 3500 rpm
